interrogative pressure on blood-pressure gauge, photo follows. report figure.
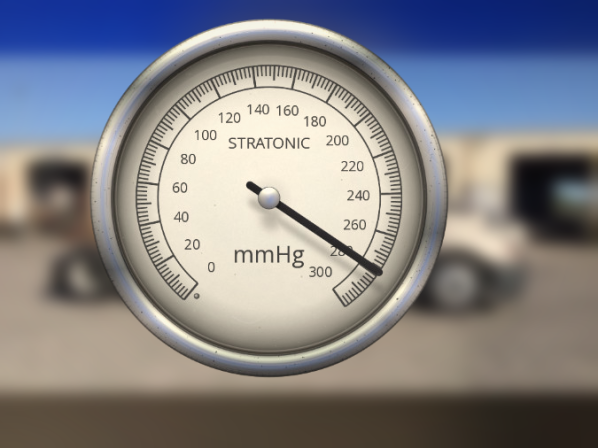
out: 278 mmHg
